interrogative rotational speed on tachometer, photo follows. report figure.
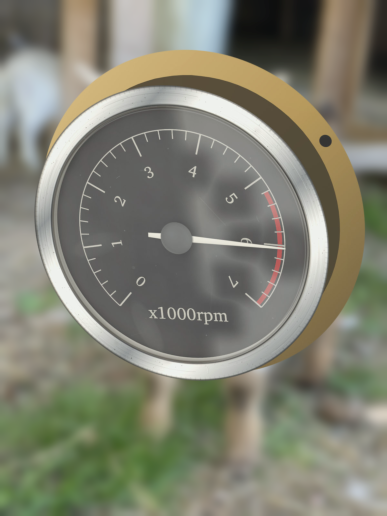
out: 6000 rpm
